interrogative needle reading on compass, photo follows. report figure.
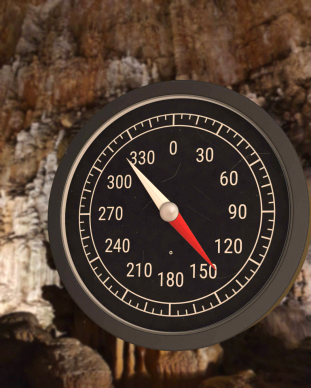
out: 140 °
